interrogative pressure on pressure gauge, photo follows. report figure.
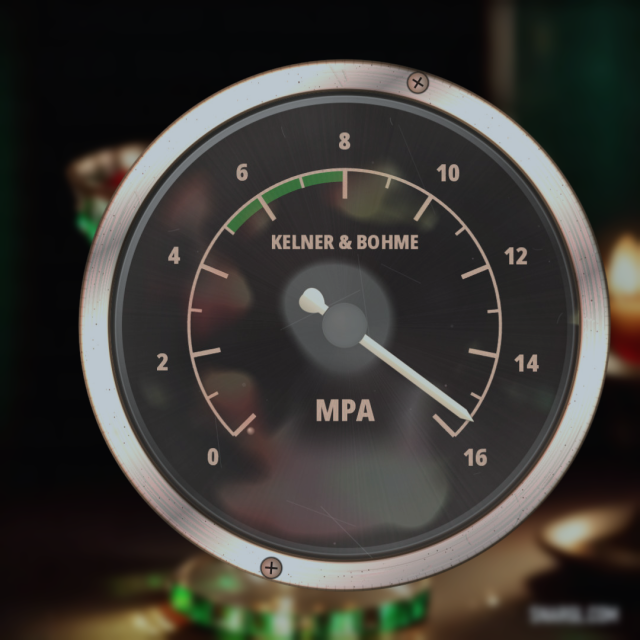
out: 15.5 MPa
